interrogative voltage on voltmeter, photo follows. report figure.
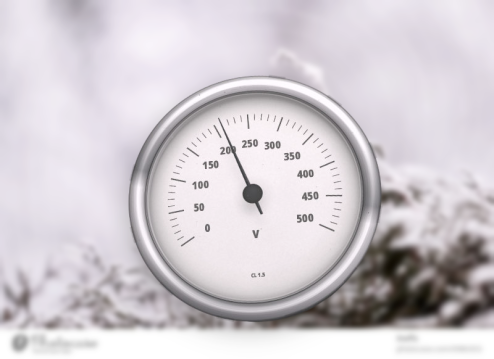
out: 210 V
